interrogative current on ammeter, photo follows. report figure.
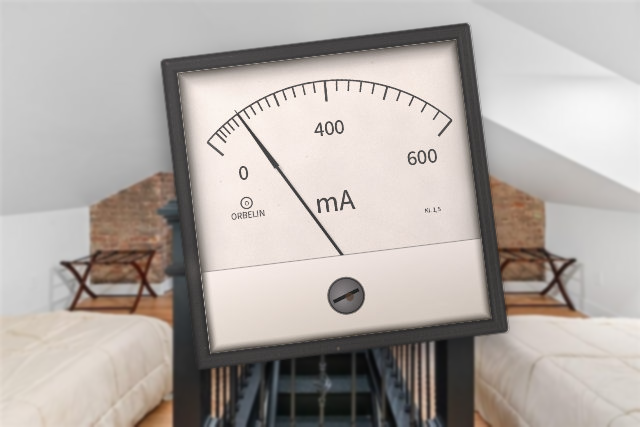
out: 200 mA
